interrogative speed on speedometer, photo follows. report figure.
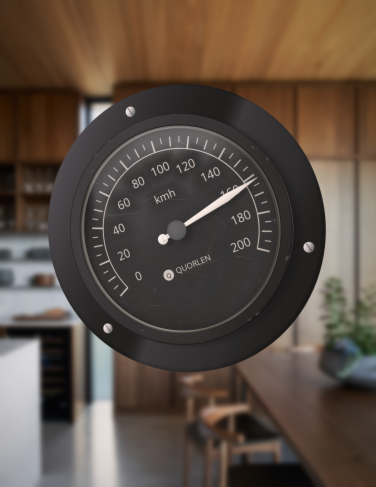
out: 162.5 km/h
